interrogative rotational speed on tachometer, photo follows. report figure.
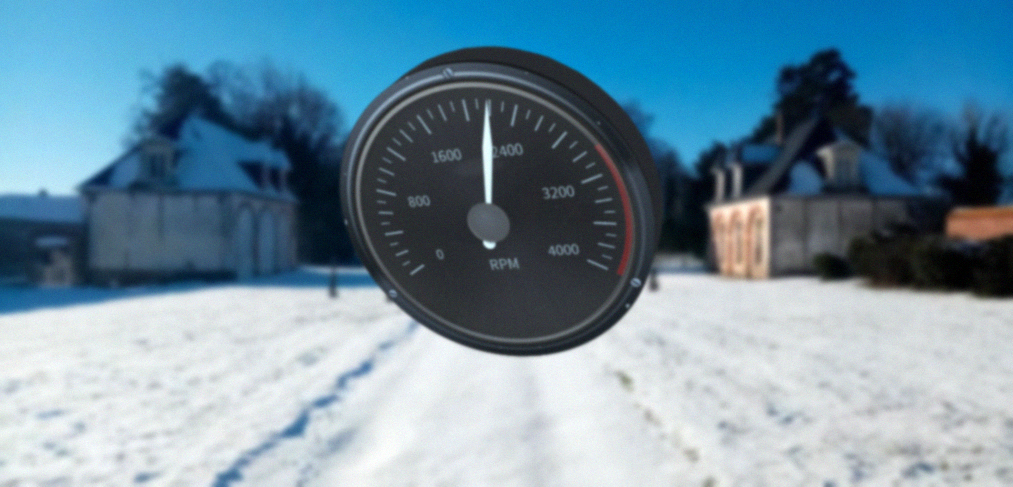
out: 2200 rpm
